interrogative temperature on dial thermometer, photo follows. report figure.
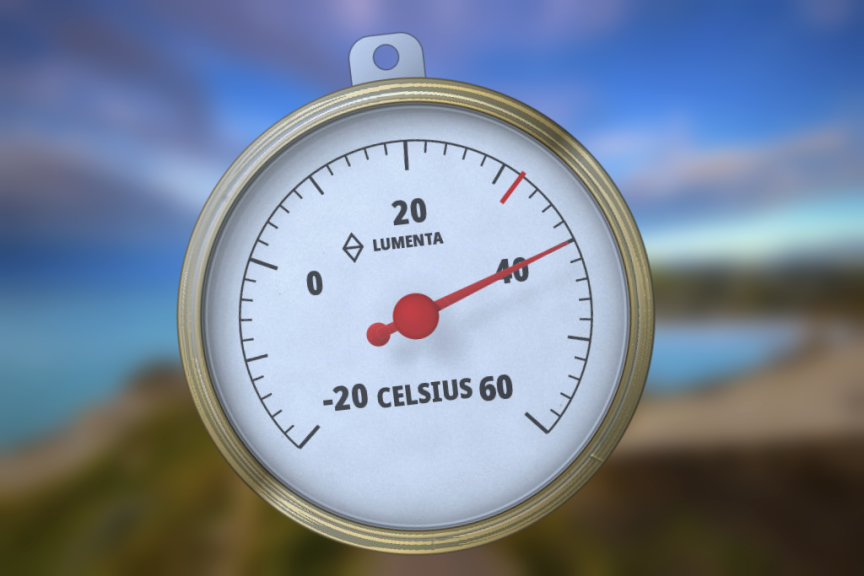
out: 40 °C
